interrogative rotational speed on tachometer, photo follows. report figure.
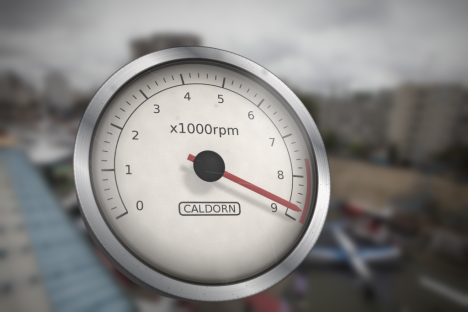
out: 8800 rpm
